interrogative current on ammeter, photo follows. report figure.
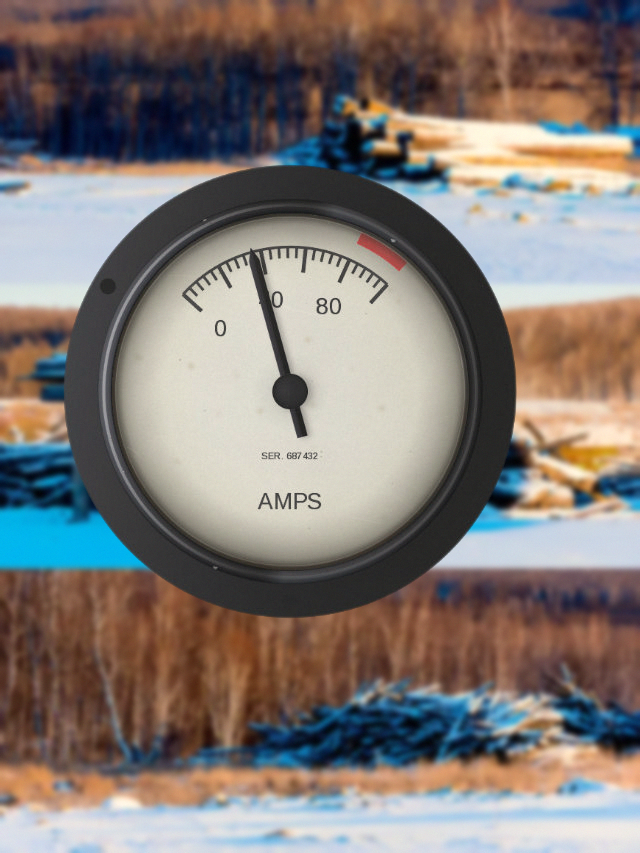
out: 36 A
